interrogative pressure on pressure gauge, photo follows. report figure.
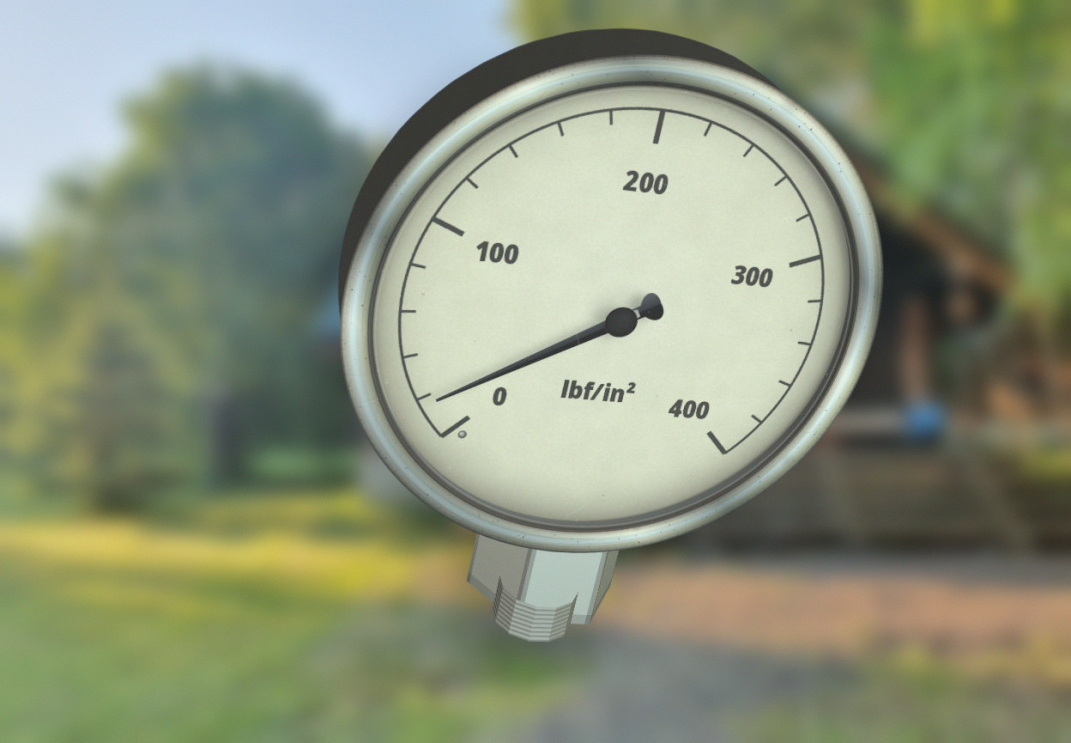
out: 20 psi
